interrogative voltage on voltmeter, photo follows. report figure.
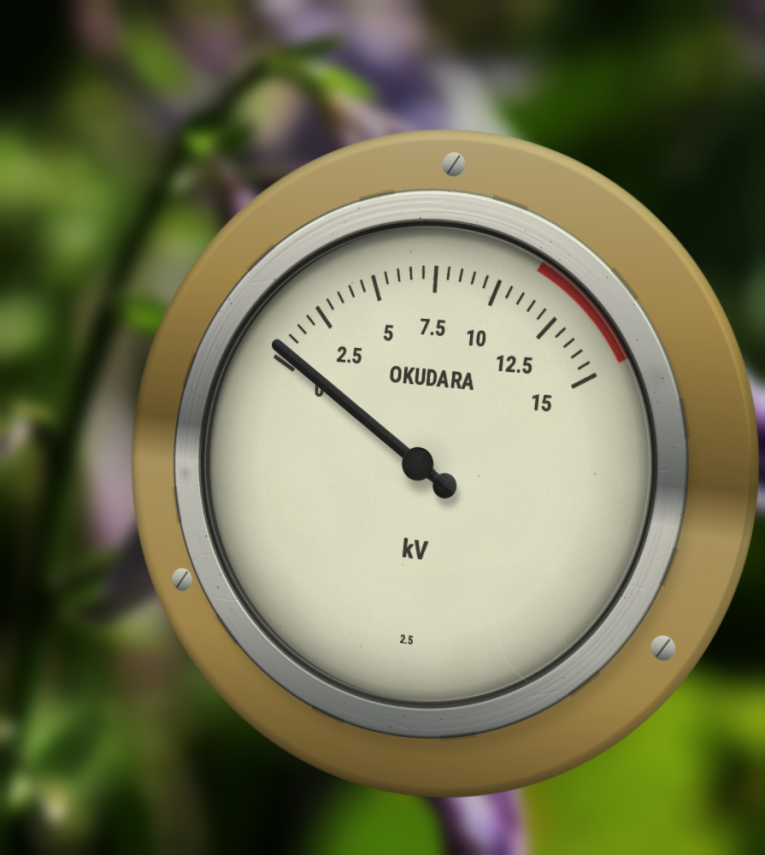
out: 0.5 kV
